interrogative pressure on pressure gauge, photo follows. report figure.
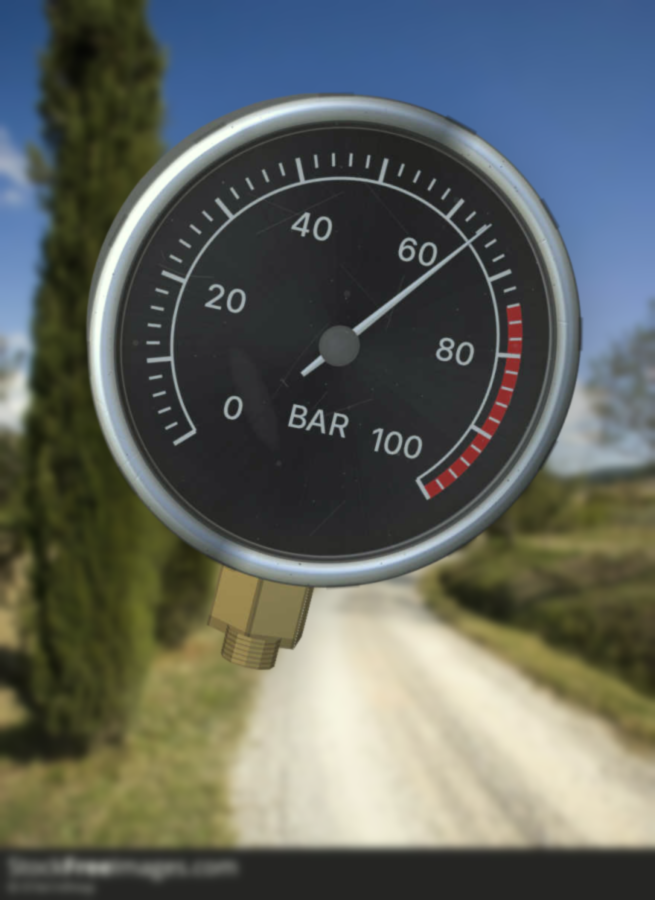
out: 64 bar
